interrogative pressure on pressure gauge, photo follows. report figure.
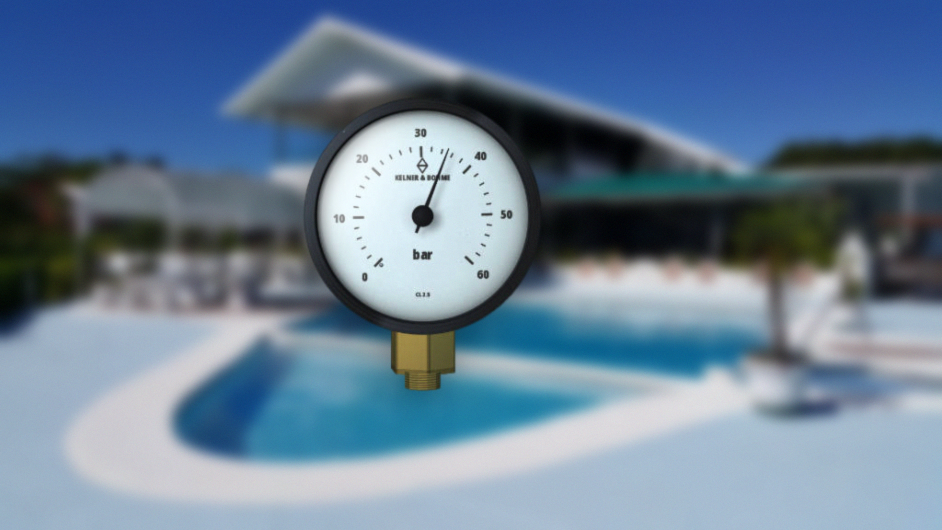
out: 35 bar
